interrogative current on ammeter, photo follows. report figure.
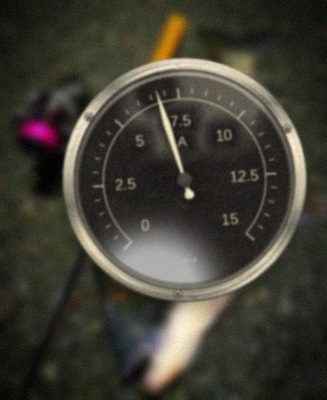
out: 6.75 A
